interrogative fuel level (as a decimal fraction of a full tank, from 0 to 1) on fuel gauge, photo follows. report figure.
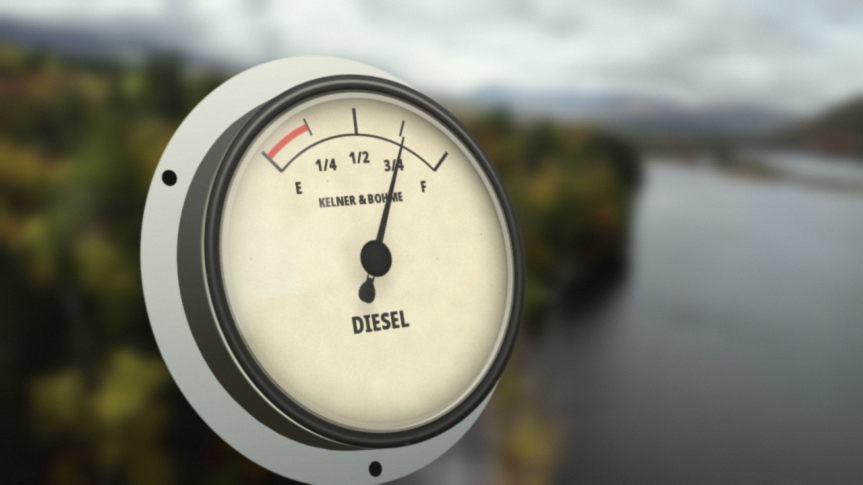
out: 0.75
